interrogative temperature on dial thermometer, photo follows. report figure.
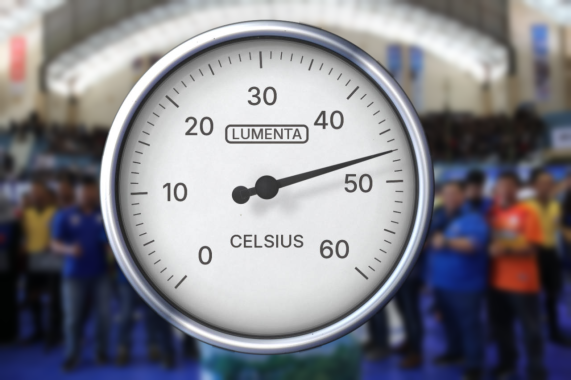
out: 47 °C
